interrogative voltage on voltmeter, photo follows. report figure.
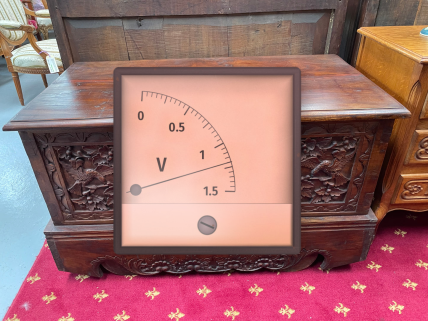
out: 1.2 V
